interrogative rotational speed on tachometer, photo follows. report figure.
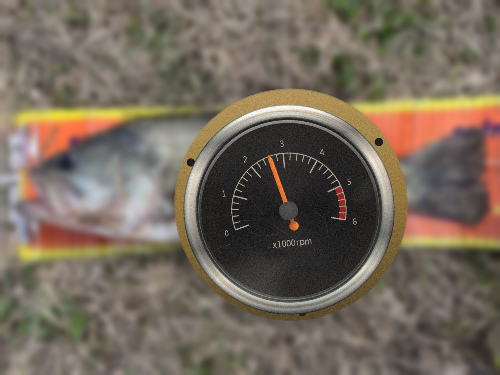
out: 2600 rpm
